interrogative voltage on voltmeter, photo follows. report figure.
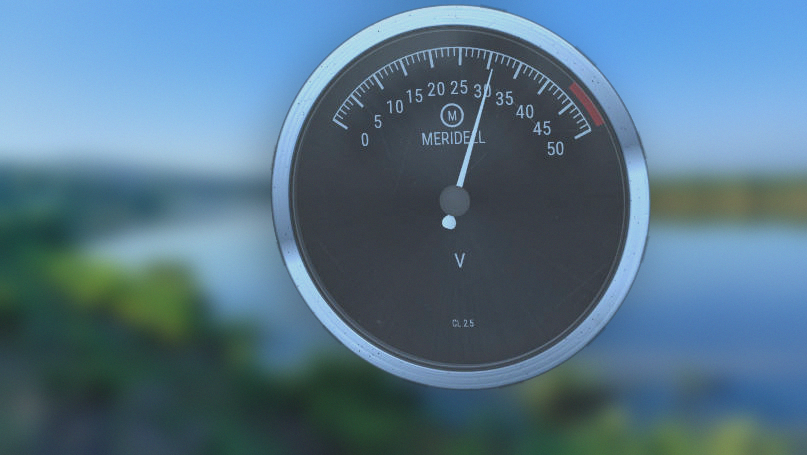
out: 31 V
